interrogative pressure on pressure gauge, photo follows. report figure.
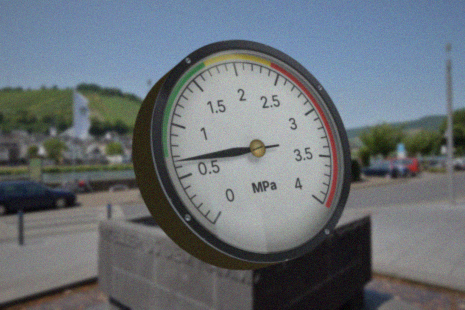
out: 0.65 MPa
